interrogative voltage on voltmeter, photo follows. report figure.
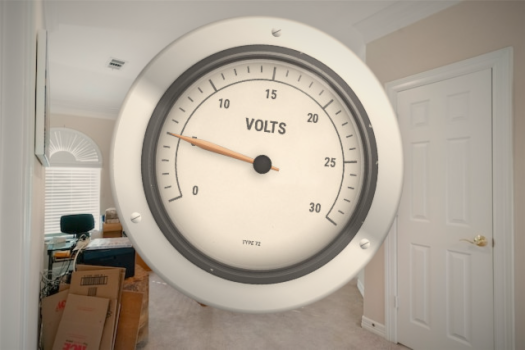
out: 5 V
